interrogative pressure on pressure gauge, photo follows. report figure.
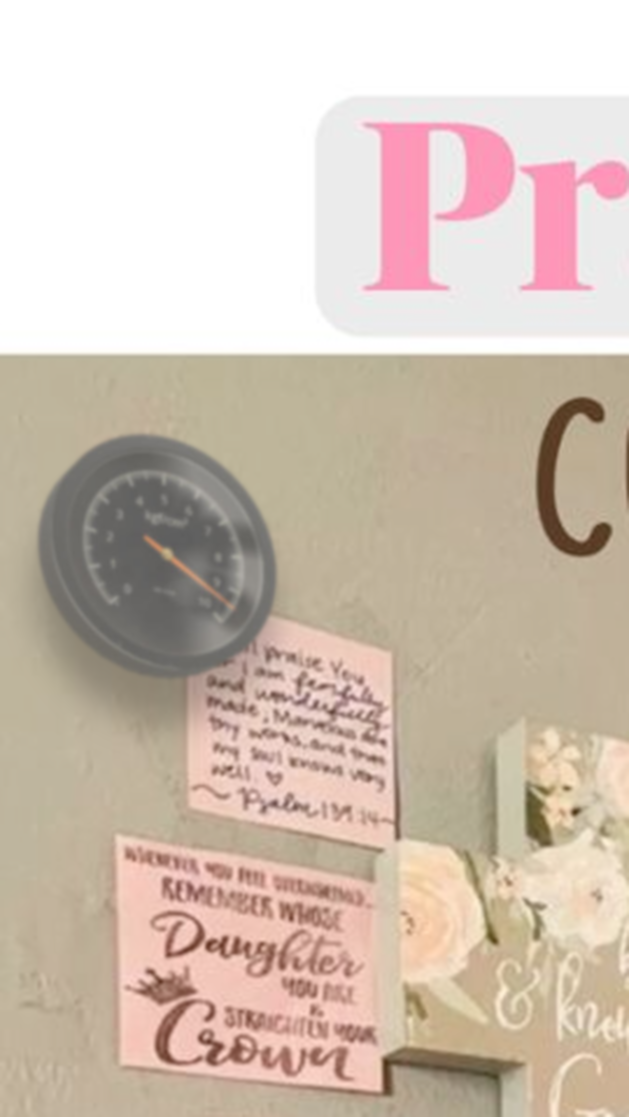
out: 9.5 kg/cm²
